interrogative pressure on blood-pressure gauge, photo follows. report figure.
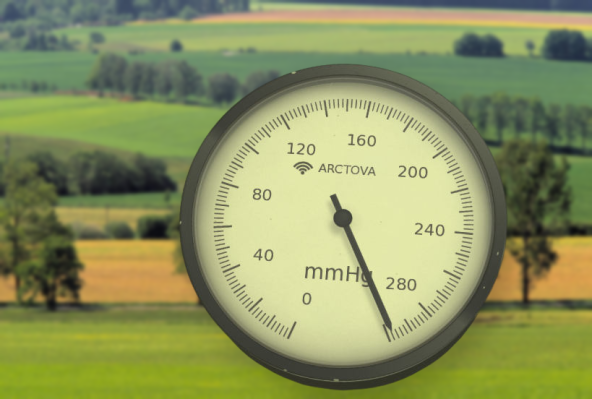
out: 298 mmHg
